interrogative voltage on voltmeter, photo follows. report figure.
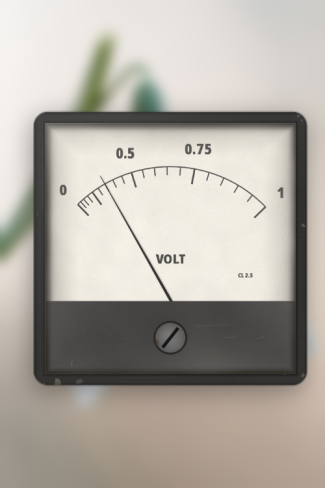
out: 0.35 V
